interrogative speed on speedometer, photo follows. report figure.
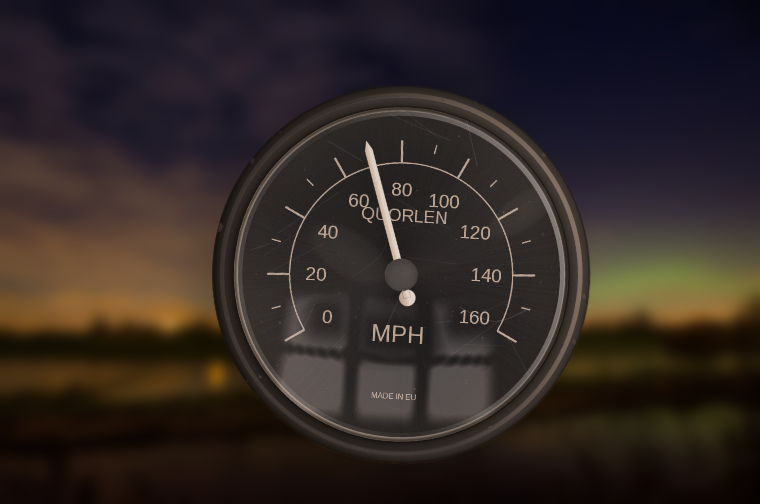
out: 70 mph
